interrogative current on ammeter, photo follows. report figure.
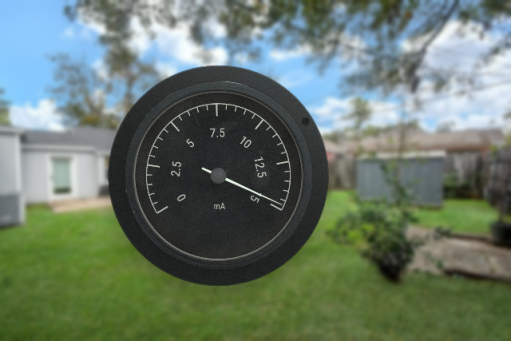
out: 14.75 mA
